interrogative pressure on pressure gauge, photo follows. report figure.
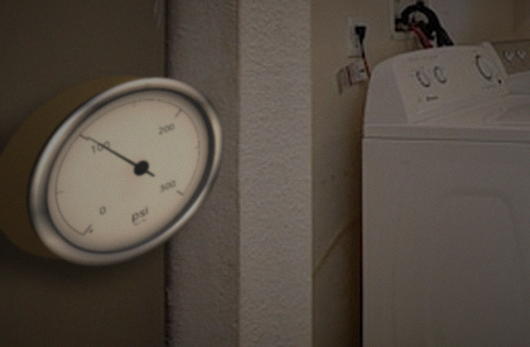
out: 100 psi
